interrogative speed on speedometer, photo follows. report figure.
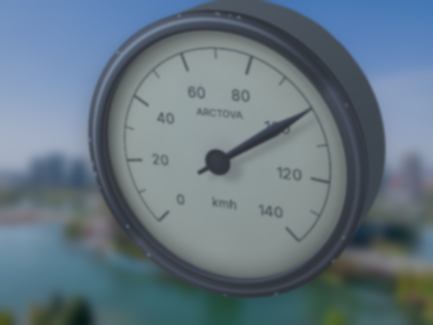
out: 100 km/h
